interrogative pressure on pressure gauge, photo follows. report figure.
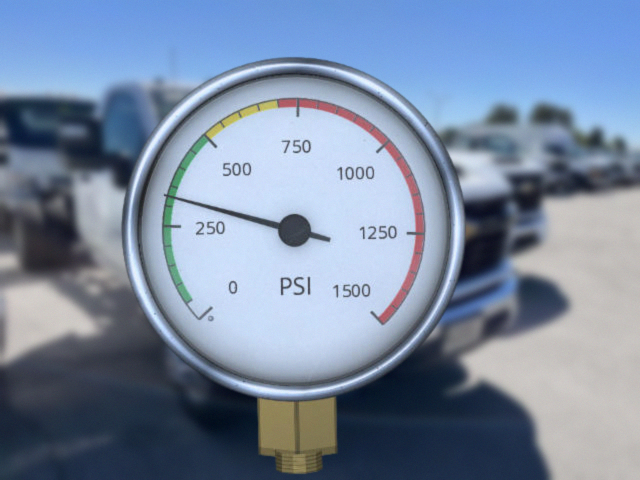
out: 325 psi
